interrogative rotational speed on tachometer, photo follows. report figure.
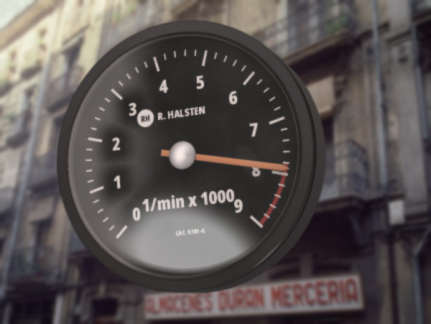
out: 7900 rpm
